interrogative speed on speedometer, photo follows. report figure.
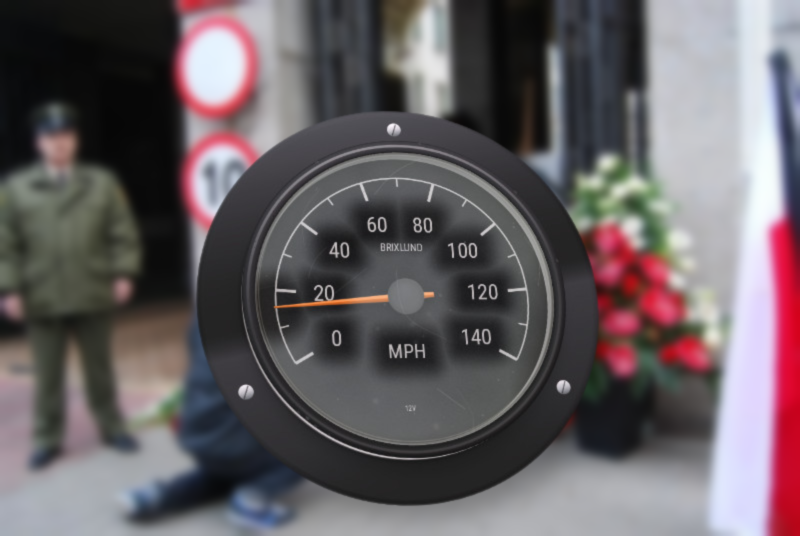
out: 15 mph
